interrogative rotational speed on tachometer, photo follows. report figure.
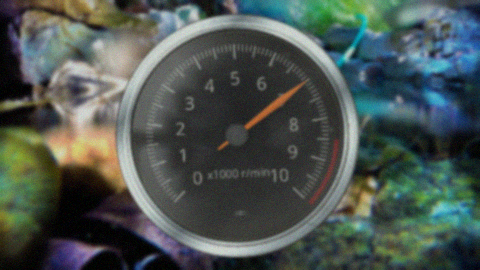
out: 7000 rpm
